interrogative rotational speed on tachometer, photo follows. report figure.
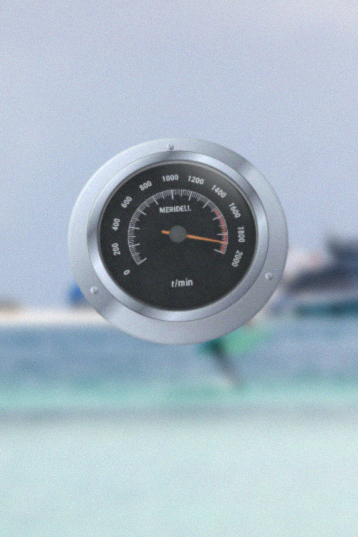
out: 1900 rpm
